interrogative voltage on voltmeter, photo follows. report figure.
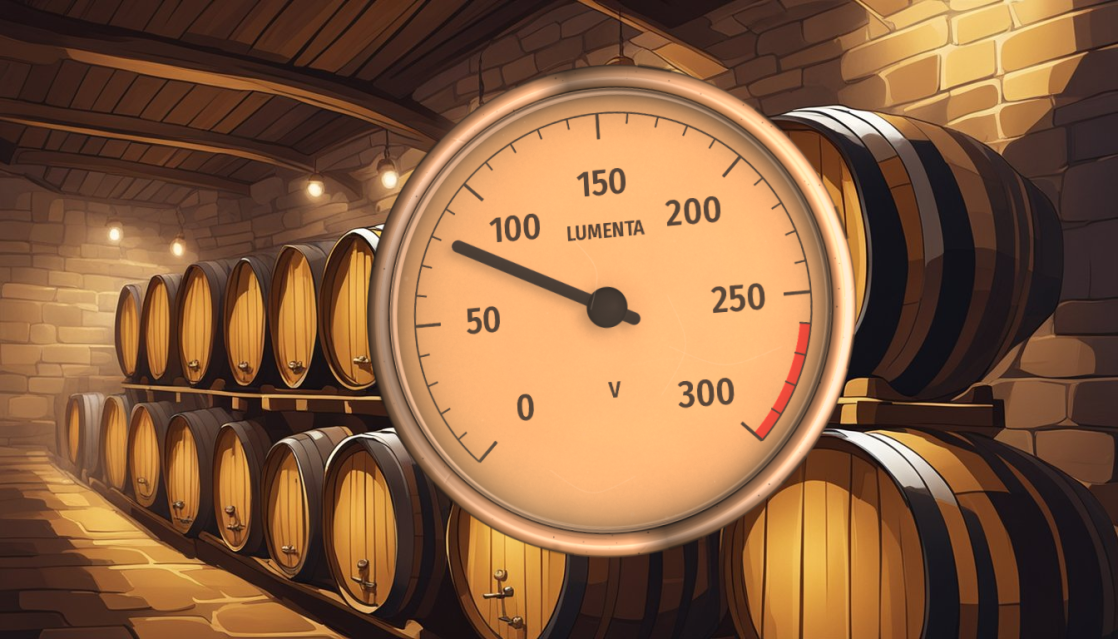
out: 80 V
